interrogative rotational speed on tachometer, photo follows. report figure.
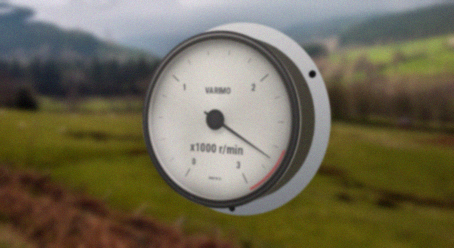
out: 2700 rpm
